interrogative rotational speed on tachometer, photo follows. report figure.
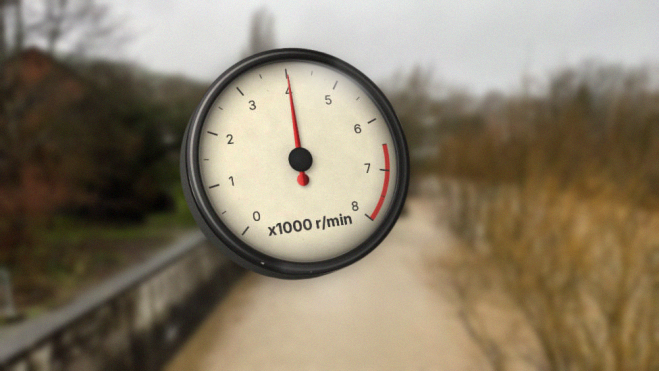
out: 4000 rpm
